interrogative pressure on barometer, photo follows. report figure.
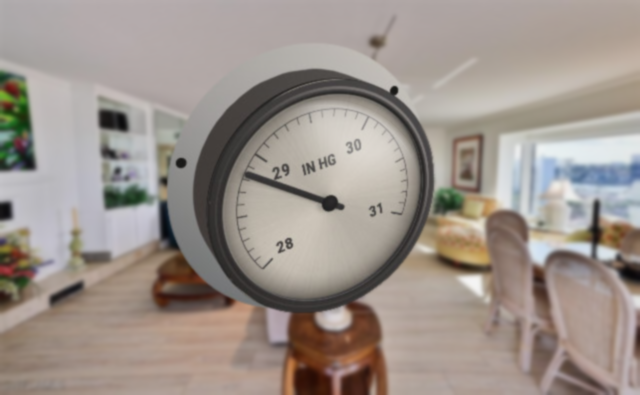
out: 28.85 inHg
